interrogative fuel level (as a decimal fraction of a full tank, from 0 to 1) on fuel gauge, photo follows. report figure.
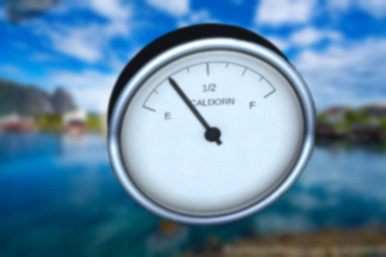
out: 0.25
